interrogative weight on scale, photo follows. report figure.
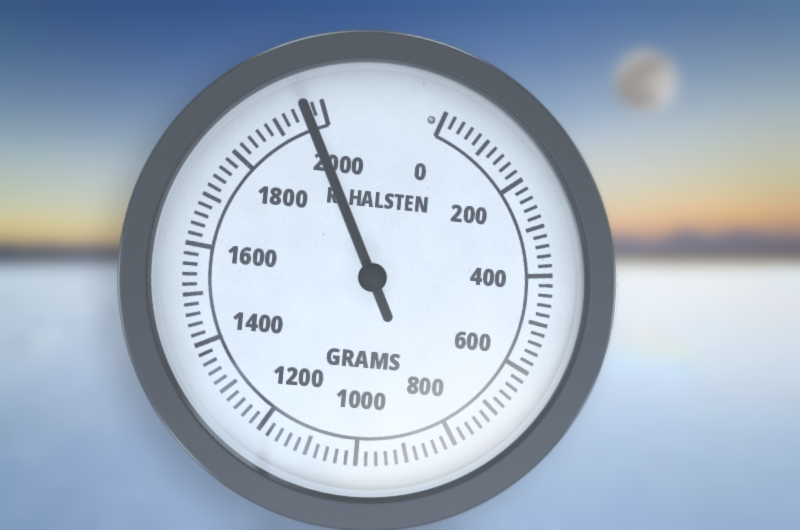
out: 1960 g
